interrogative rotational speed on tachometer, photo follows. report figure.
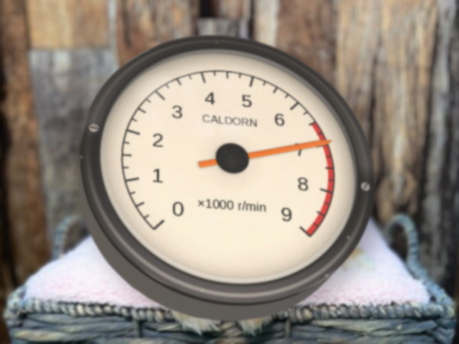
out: 7000 rpm
